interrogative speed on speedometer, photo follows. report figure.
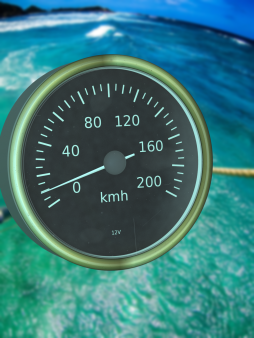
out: 10 km/h
